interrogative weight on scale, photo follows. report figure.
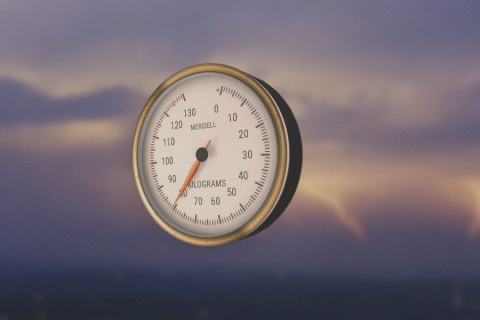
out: 80 kg
